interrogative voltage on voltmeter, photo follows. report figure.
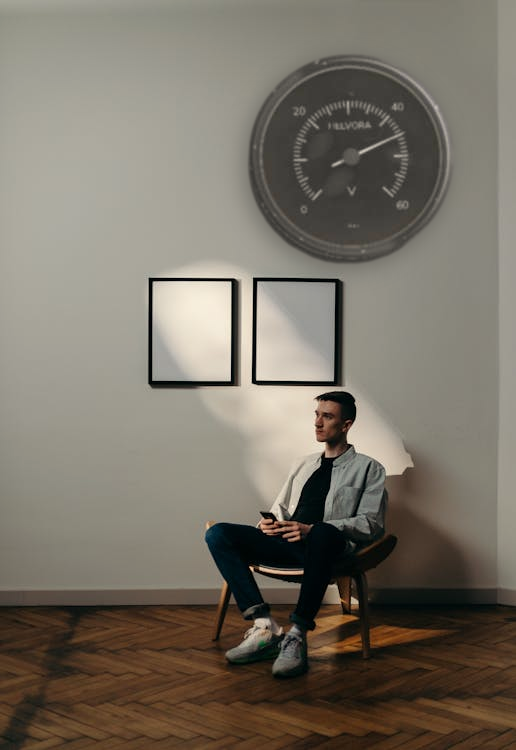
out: 45 V
